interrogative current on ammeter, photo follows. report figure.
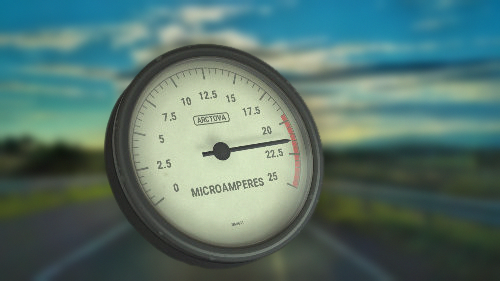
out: 21.5 µA
